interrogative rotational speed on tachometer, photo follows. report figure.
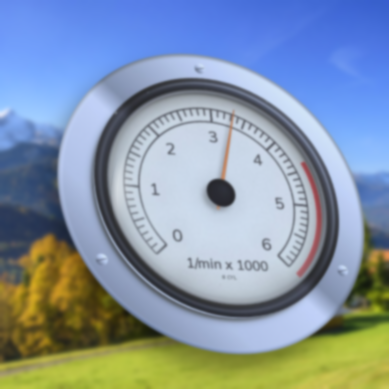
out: 3300 rpm
